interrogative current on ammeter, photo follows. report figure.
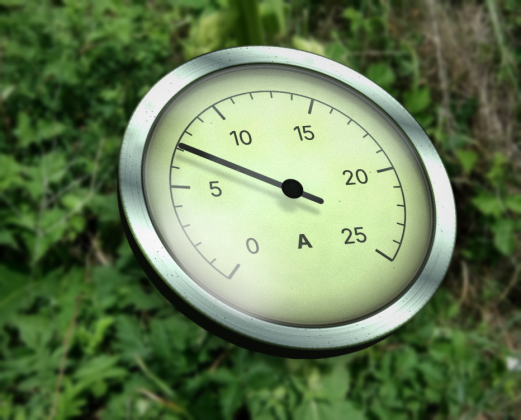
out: 7 A
